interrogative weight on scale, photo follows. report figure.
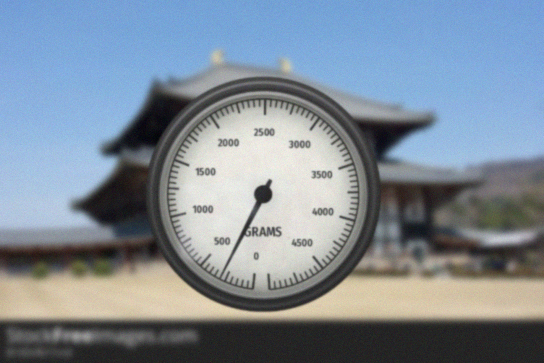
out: 300 g
